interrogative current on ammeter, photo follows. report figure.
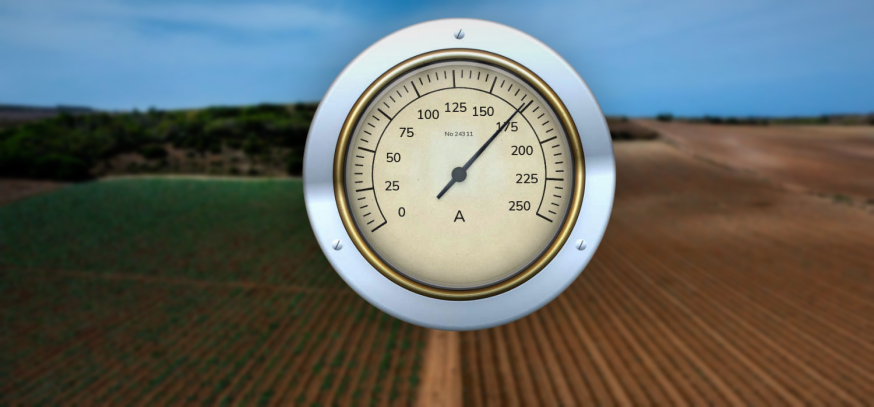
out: 172.5 A
